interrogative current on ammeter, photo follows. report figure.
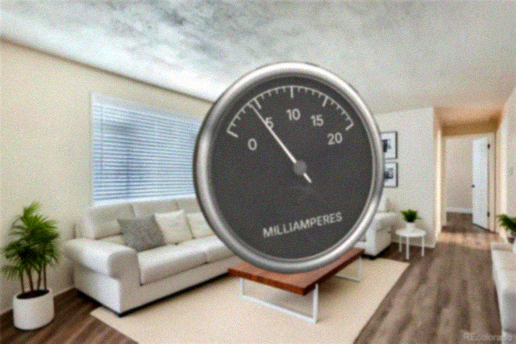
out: 4 mA
